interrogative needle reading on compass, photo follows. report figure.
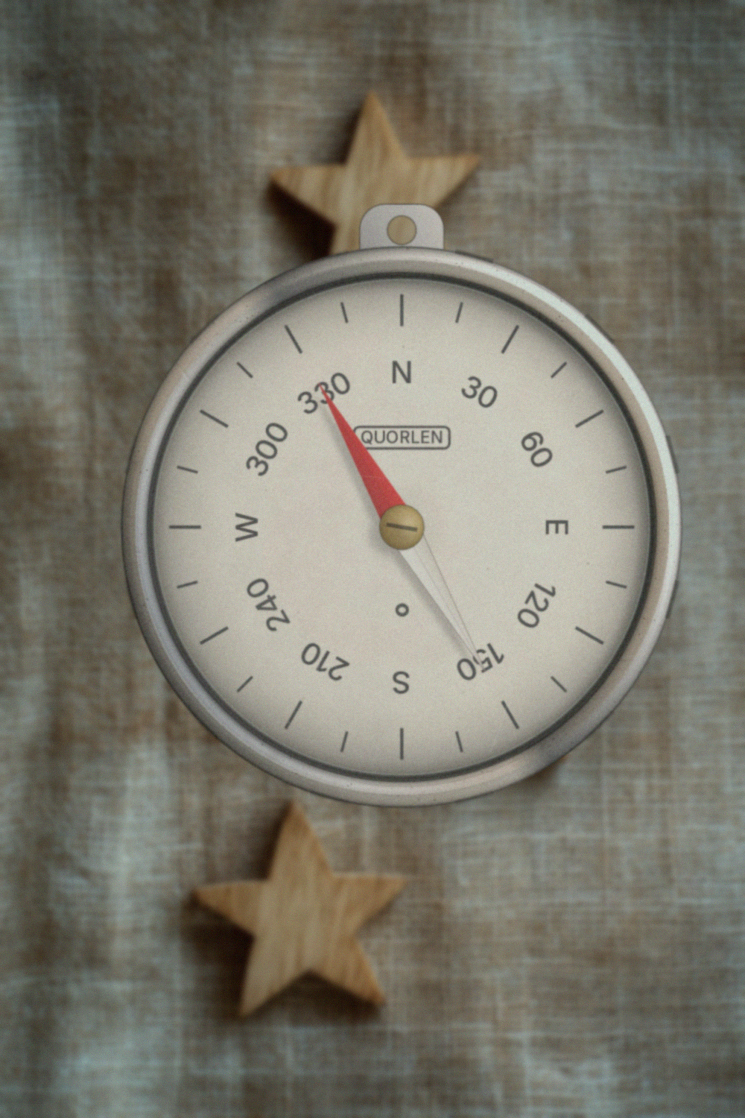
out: 330 °
